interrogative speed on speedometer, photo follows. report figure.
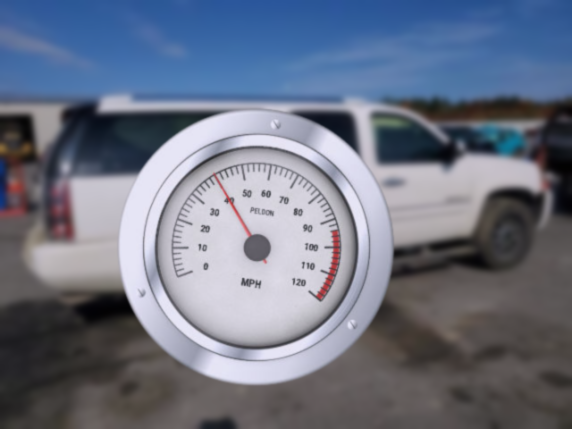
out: 40 mph
